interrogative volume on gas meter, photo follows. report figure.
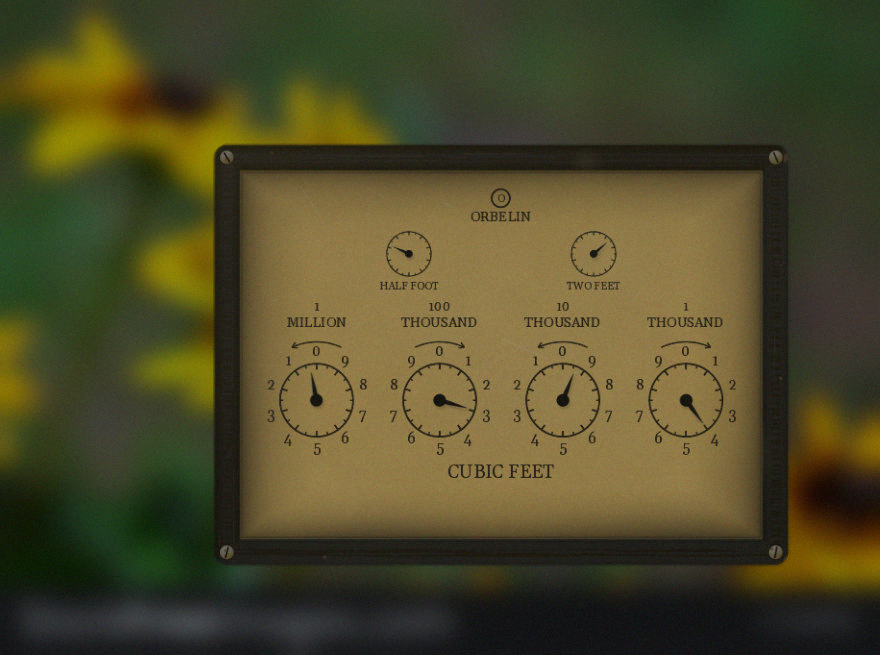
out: 29400 ft³
